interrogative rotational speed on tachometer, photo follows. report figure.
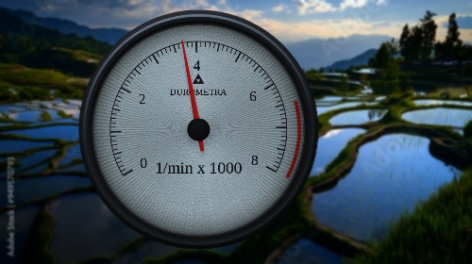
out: 3700 rpm
